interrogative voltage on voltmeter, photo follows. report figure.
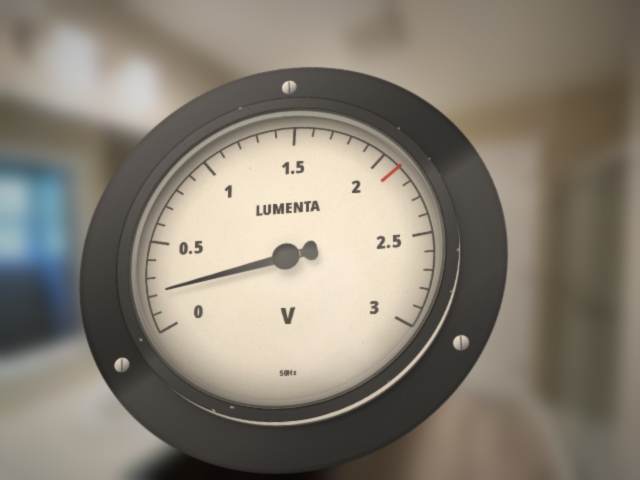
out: 0.2 V
